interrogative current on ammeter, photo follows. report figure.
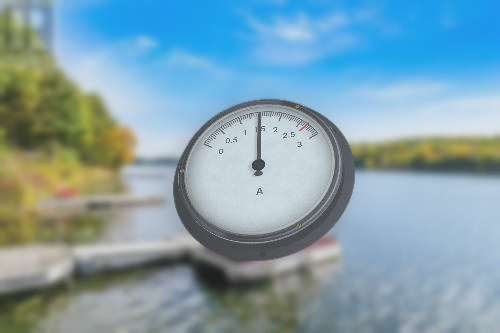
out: 1.5 A
